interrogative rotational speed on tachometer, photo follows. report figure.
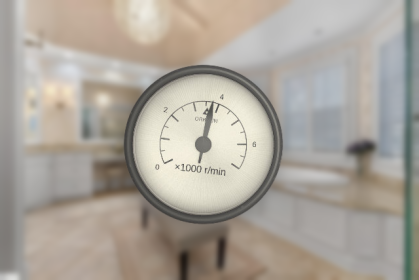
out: 3750 rpm
